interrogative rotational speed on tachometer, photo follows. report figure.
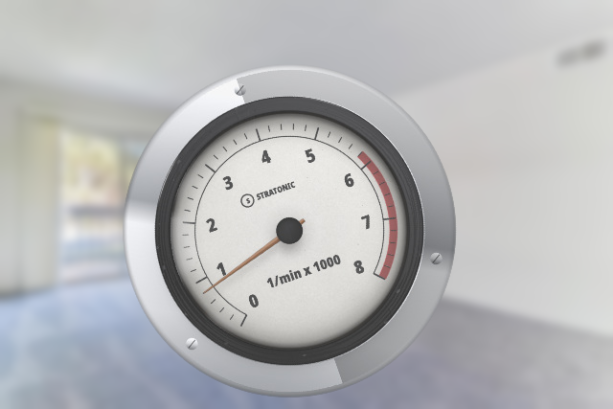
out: 800 rpm
